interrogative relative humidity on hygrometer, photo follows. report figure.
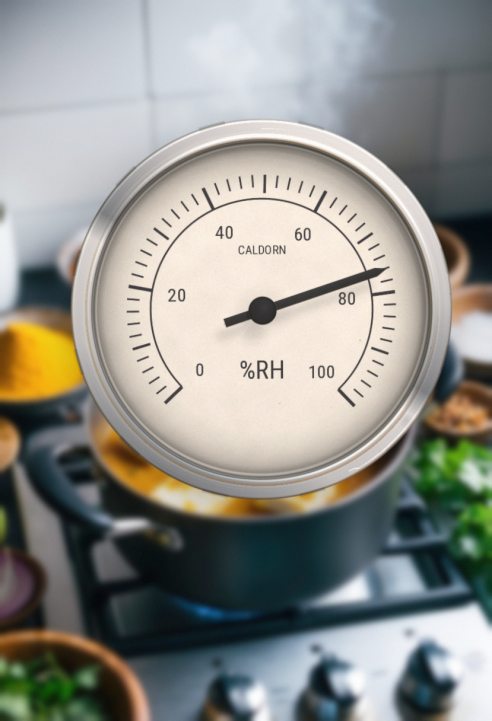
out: 76 %
